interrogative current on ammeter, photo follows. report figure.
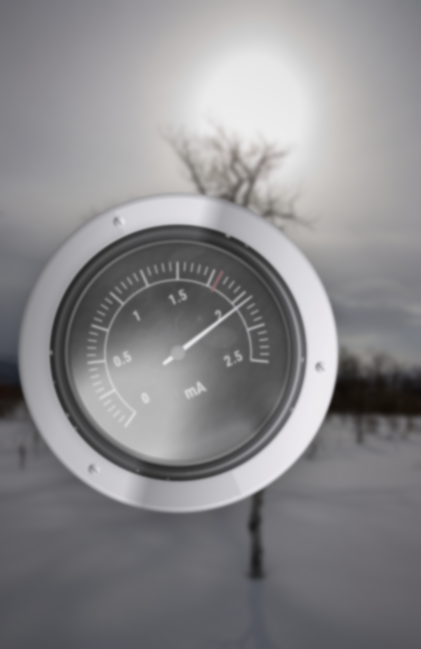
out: 2.05 mA
